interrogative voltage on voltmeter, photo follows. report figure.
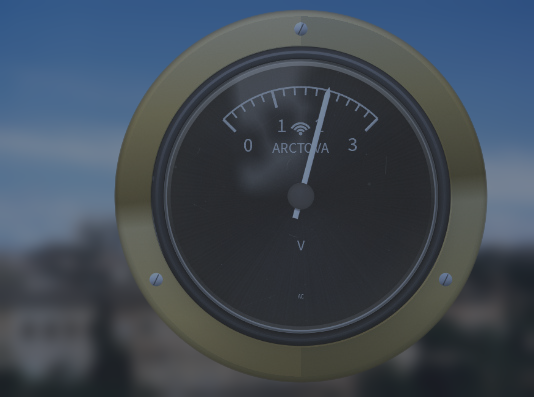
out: 2 V
